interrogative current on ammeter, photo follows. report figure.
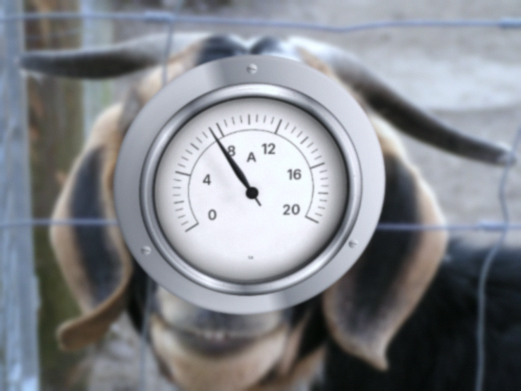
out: 7.5 A
